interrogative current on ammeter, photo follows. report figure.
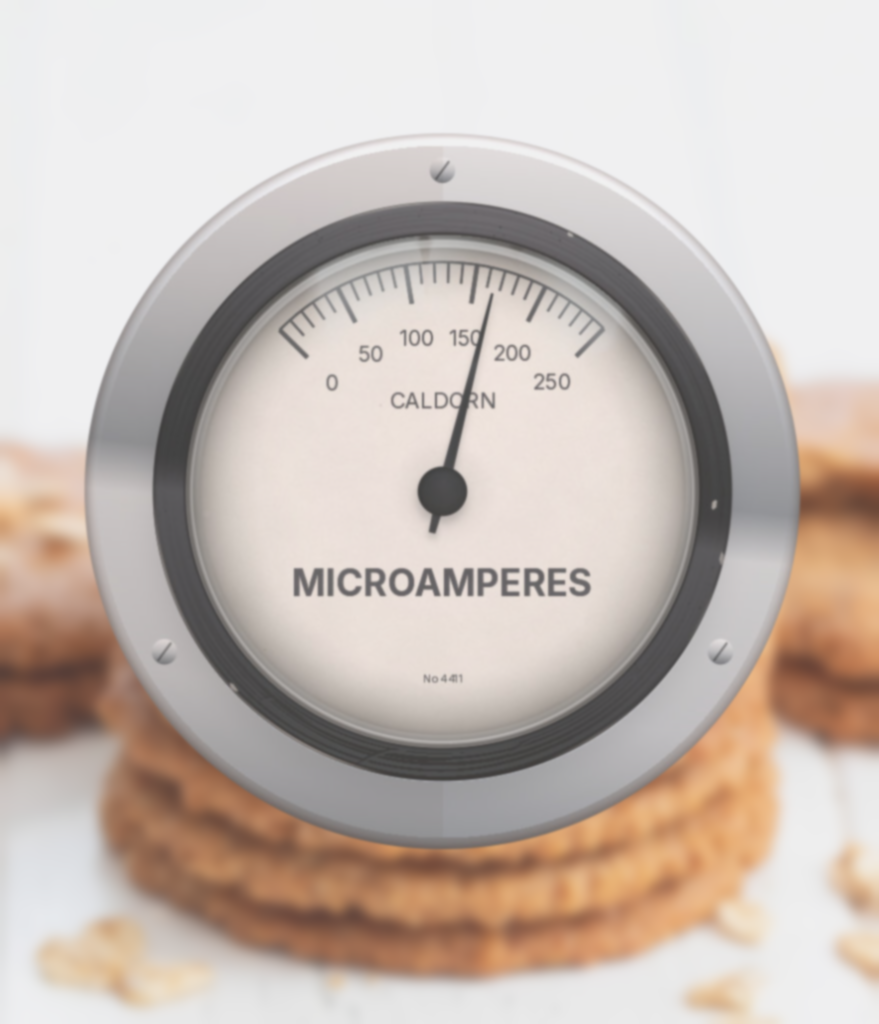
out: 165 µA
